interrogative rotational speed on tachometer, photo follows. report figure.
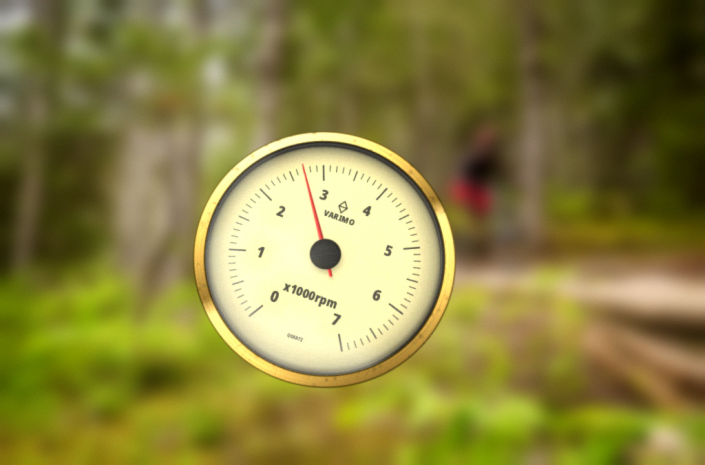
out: 2700 rpm
